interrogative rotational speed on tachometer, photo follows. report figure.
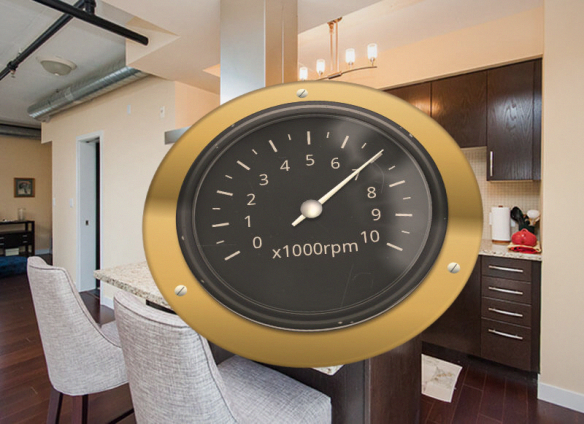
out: 7000 rpm
